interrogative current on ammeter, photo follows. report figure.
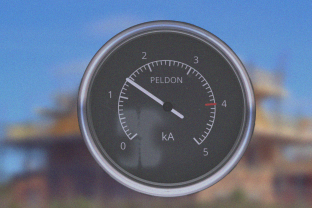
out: 1.4 kA
